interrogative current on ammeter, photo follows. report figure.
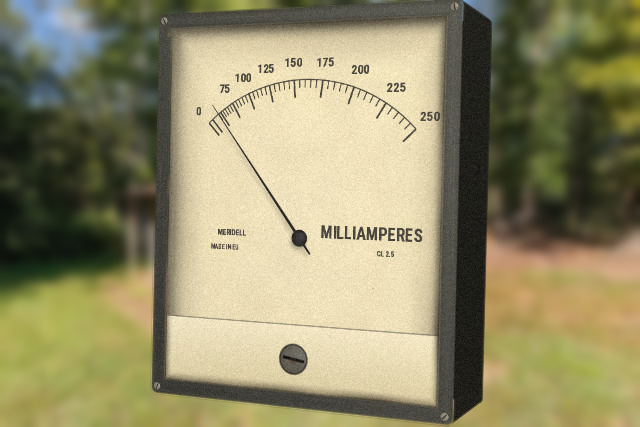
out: 50 mA
